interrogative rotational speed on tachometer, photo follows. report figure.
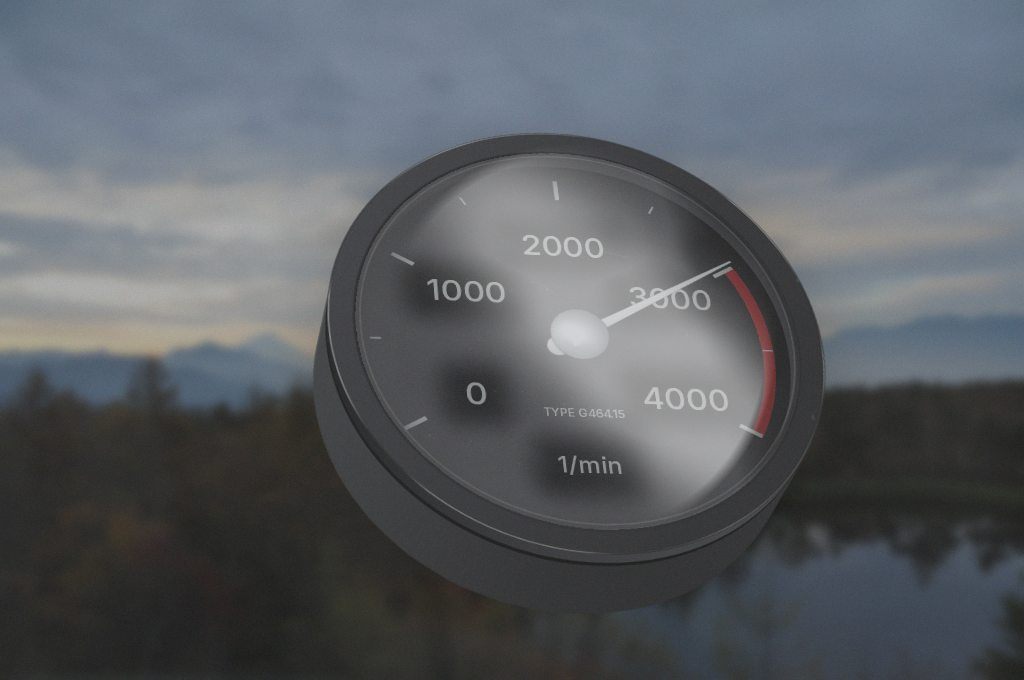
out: 3000 rpm
